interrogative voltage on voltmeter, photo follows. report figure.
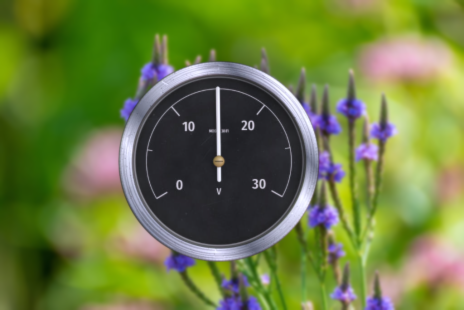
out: 15 V
